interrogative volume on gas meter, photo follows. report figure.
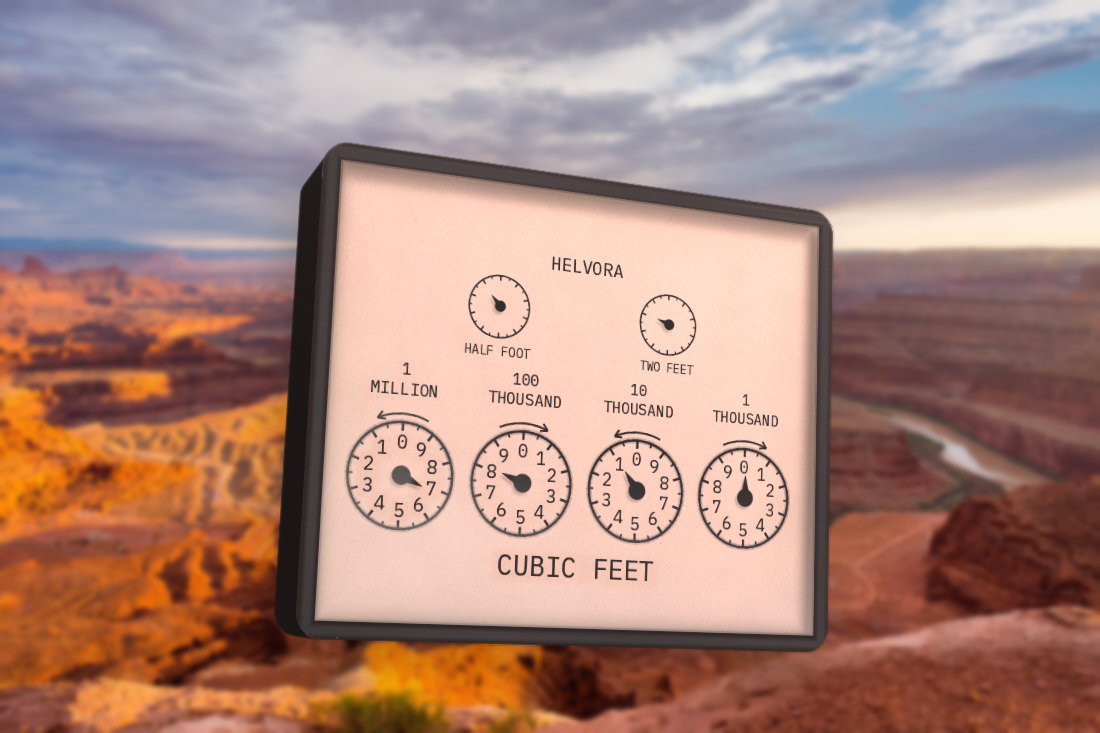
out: 681000 ft³
